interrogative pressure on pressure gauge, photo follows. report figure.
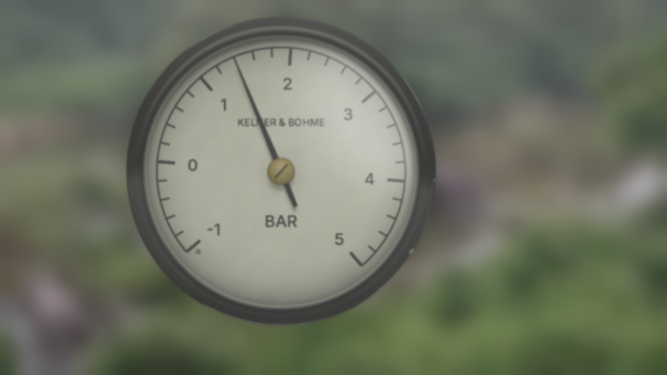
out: 1.4 bar
